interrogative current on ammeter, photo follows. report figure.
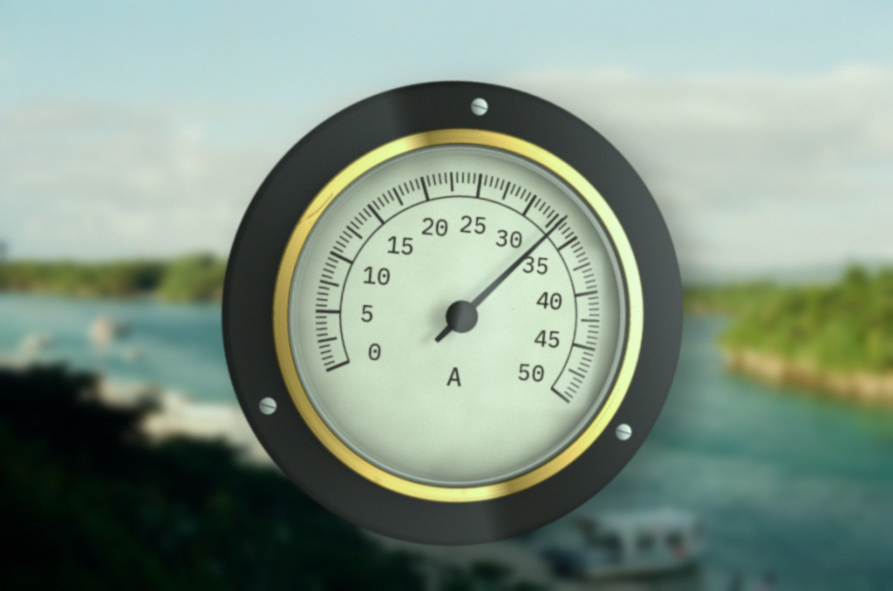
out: 33 A
